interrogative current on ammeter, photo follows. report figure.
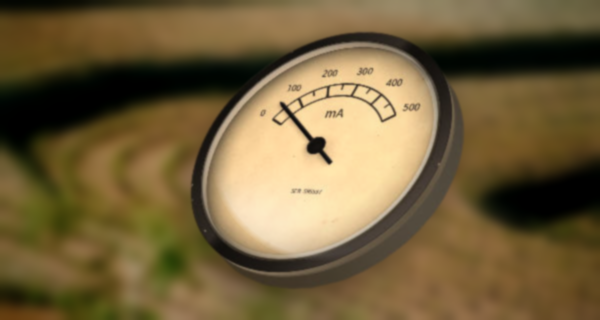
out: 50 mA
